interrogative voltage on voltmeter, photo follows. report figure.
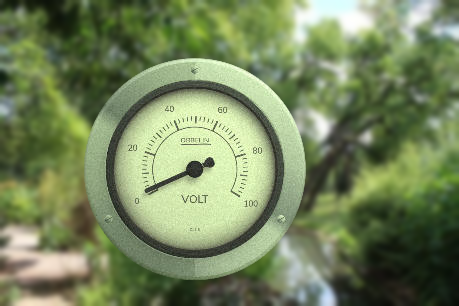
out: 2 V
